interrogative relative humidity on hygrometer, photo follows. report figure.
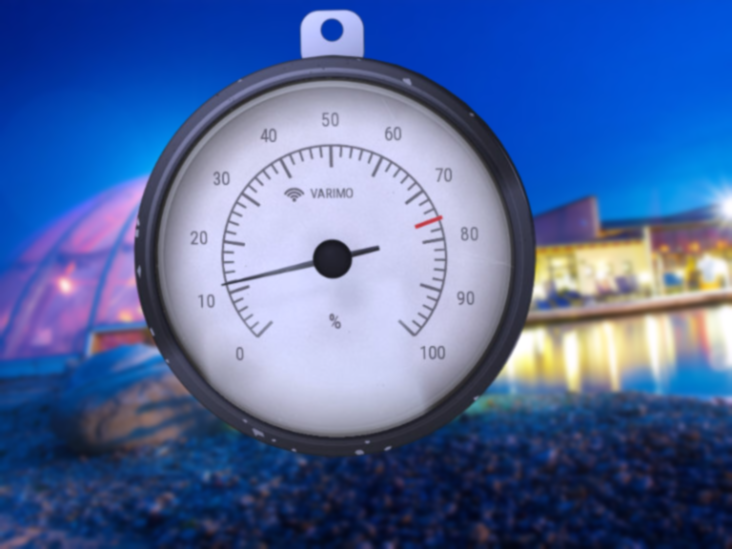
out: 12 %
